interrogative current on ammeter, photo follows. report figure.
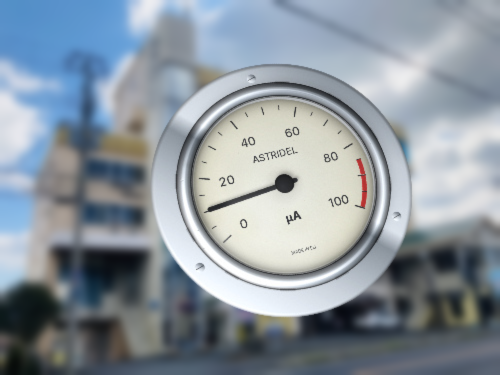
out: 10 µA
